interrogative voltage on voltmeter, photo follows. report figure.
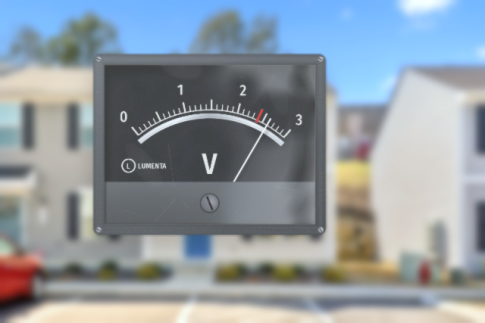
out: 2.6 V
